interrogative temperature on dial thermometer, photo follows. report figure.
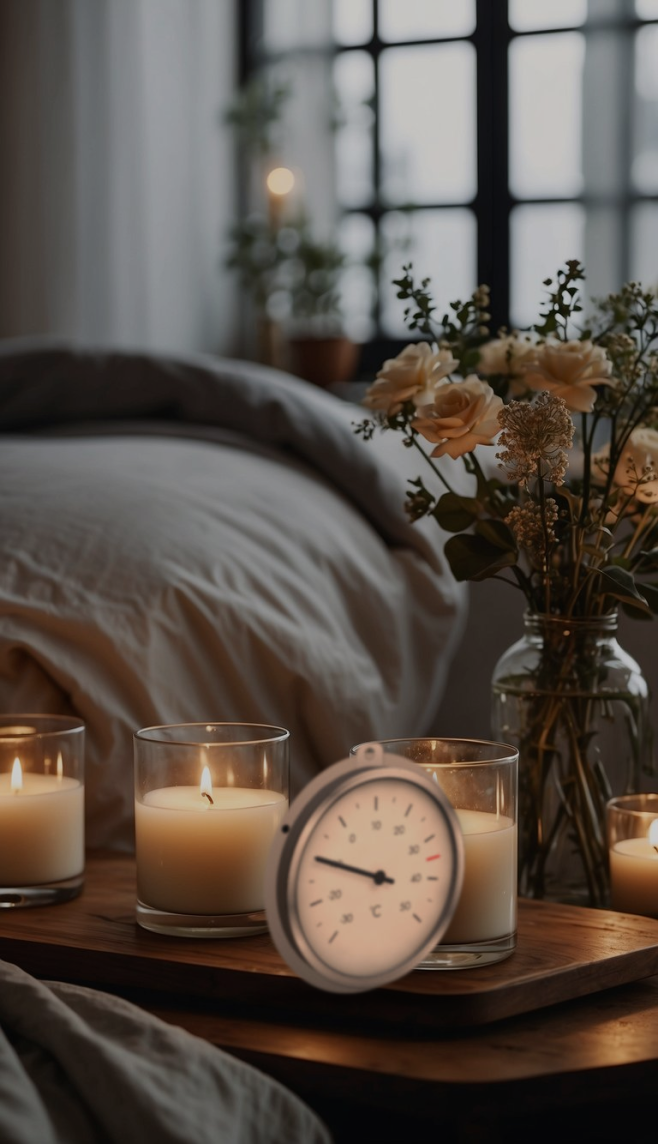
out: -10 °C
